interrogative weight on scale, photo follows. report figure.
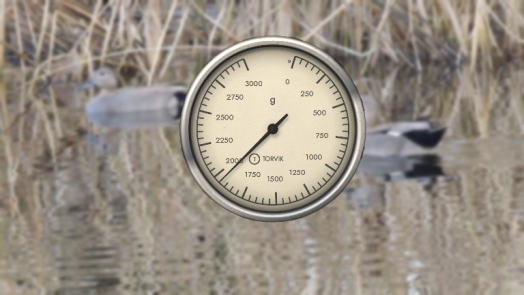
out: 1950 g
